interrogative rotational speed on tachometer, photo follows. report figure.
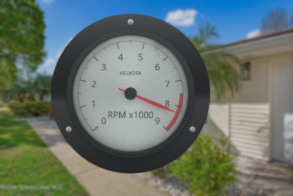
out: 8250 rpm
